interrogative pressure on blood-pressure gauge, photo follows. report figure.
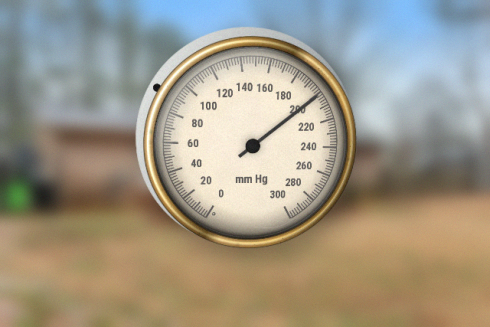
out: 200 mmHg
